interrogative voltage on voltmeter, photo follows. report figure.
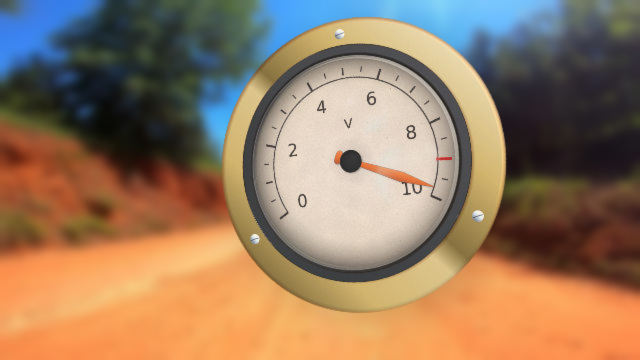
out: 9.75 V
